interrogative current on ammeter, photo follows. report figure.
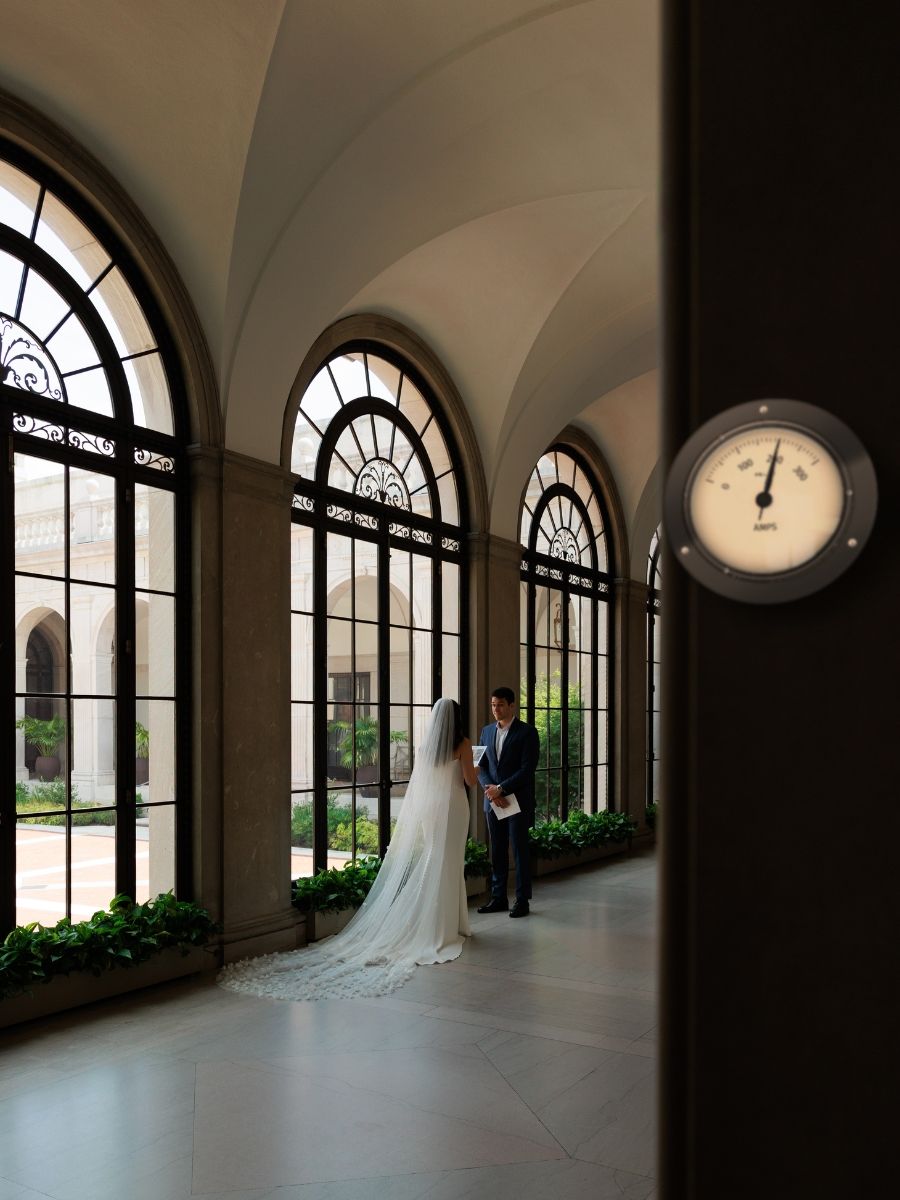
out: 200 A
